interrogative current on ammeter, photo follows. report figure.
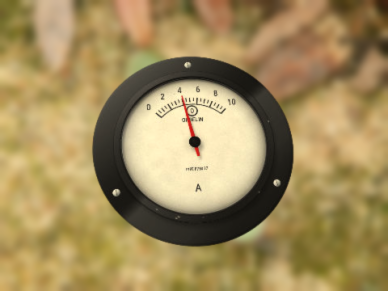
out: 4 A
